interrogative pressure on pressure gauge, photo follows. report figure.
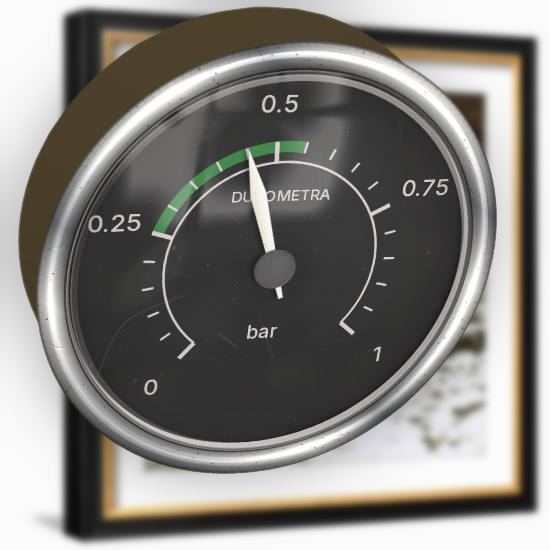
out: 0.45 bar
